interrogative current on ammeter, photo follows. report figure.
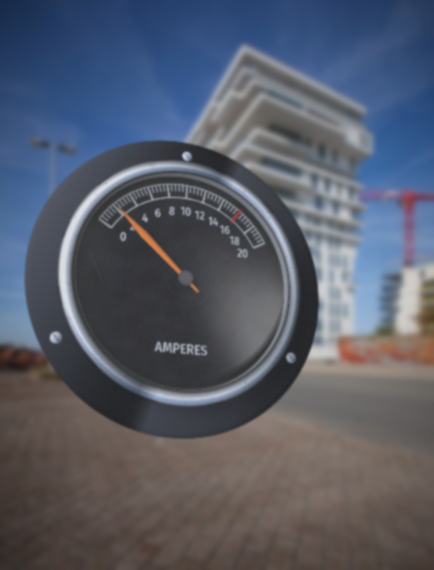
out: 2 A
